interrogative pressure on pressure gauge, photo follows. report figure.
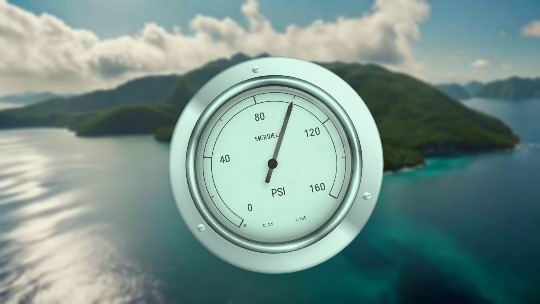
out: 100 psi
